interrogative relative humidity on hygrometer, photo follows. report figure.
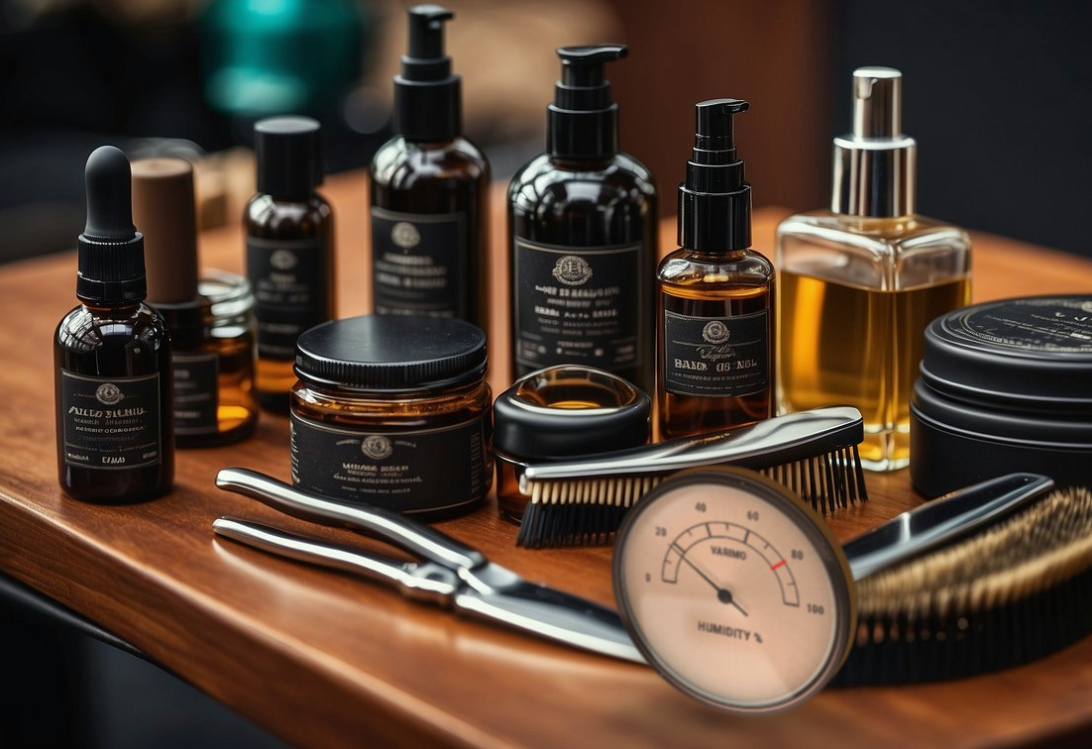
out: 20 %
